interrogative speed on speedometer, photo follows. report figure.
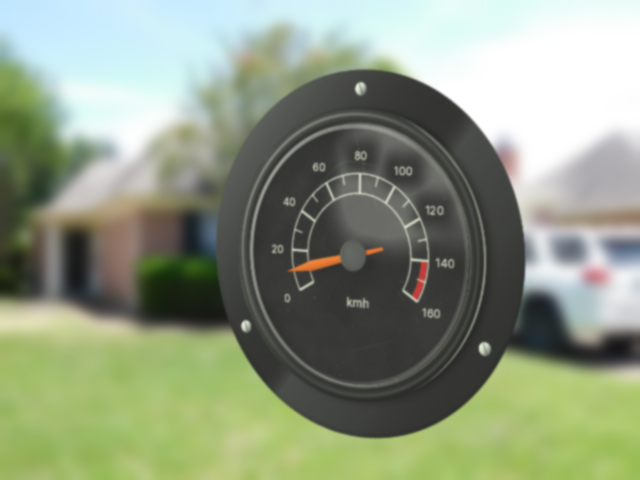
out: 10 km/h
